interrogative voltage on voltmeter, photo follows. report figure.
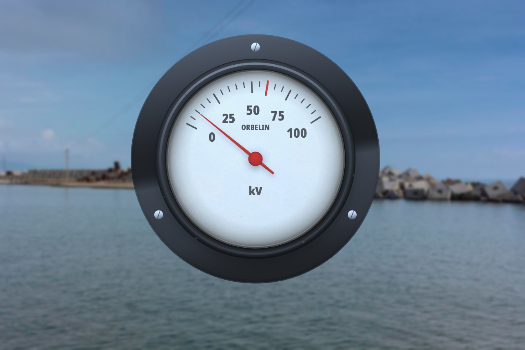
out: 10 kV
